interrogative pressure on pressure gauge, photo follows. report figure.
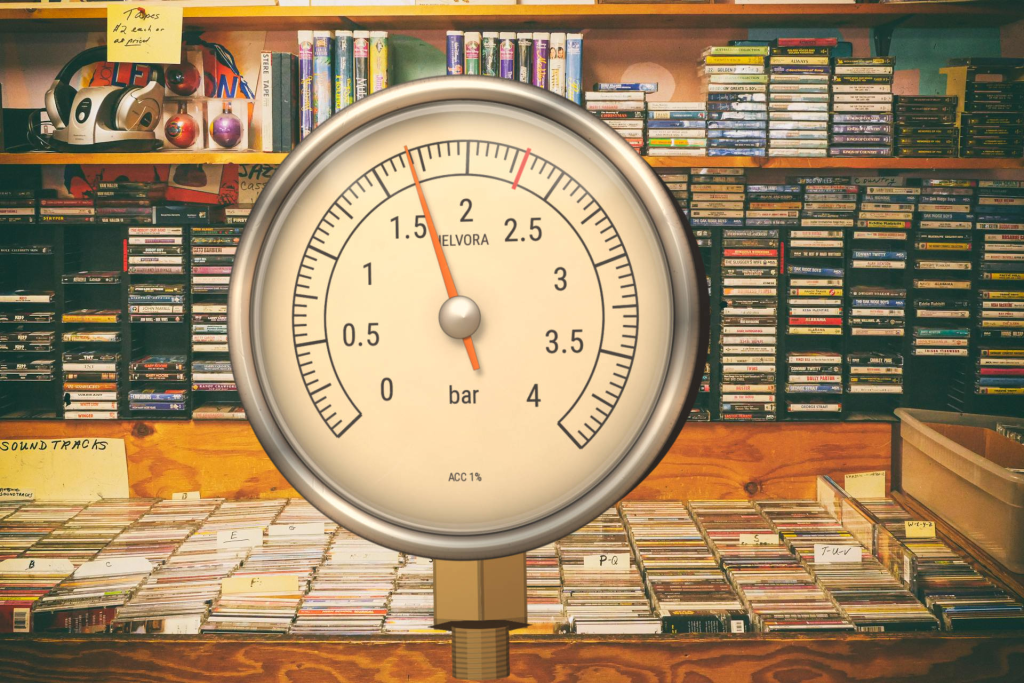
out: 1.7 bar
